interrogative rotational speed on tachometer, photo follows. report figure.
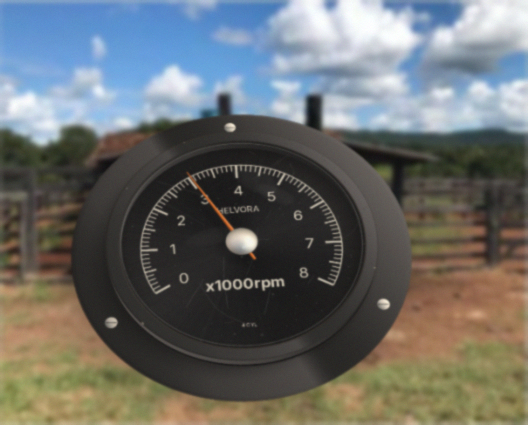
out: 3000 rpm
